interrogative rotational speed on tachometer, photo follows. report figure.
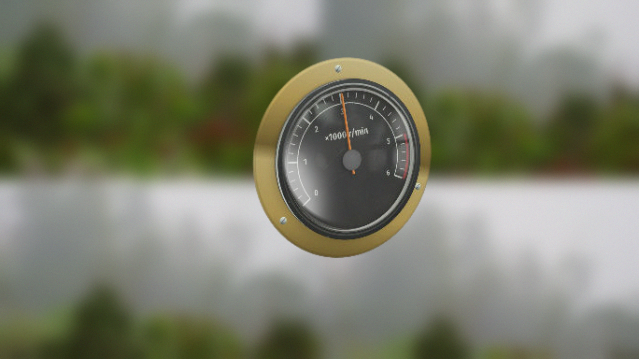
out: 3000 rpm
